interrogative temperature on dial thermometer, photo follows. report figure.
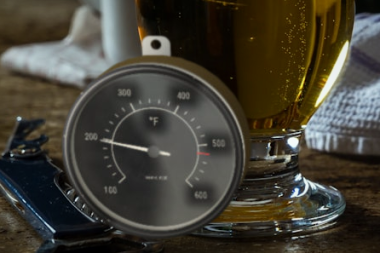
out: 200 °F
